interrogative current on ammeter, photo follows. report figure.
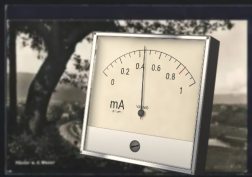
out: 0.45 mA
